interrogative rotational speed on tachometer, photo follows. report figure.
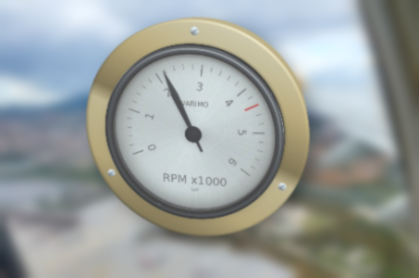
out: 2200 rpm
